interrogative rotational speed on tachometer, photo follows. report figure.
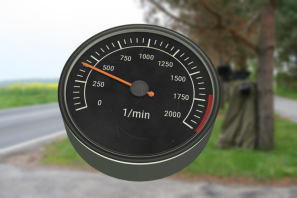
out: 400 rpm
